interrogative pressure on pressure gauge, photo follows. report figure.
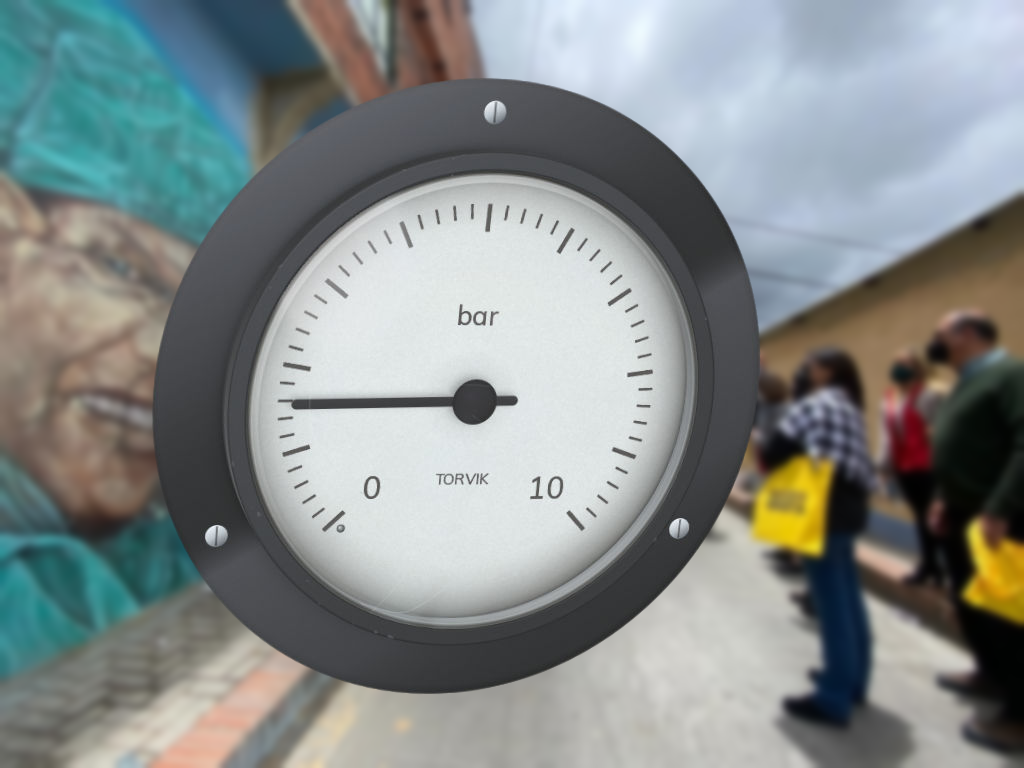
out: 1.6 bar
